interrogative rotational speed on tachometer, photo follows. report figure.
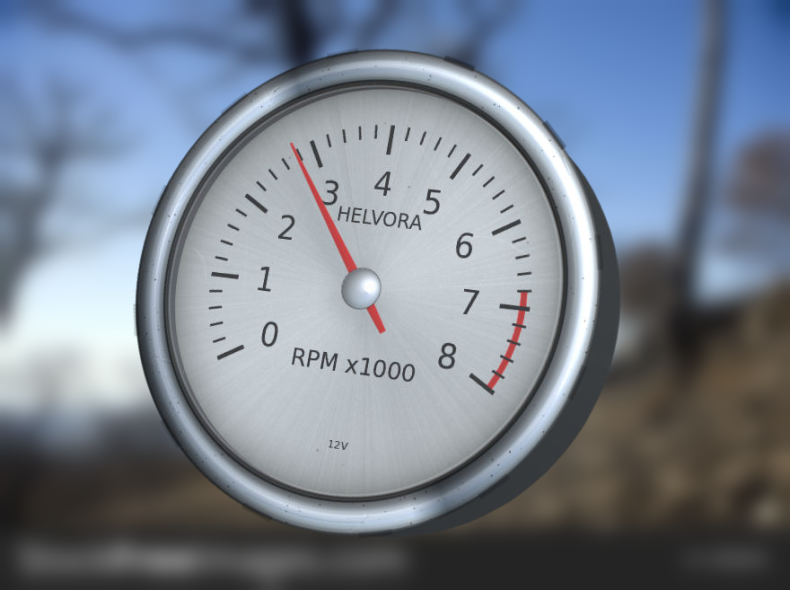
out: 2800 rpm
